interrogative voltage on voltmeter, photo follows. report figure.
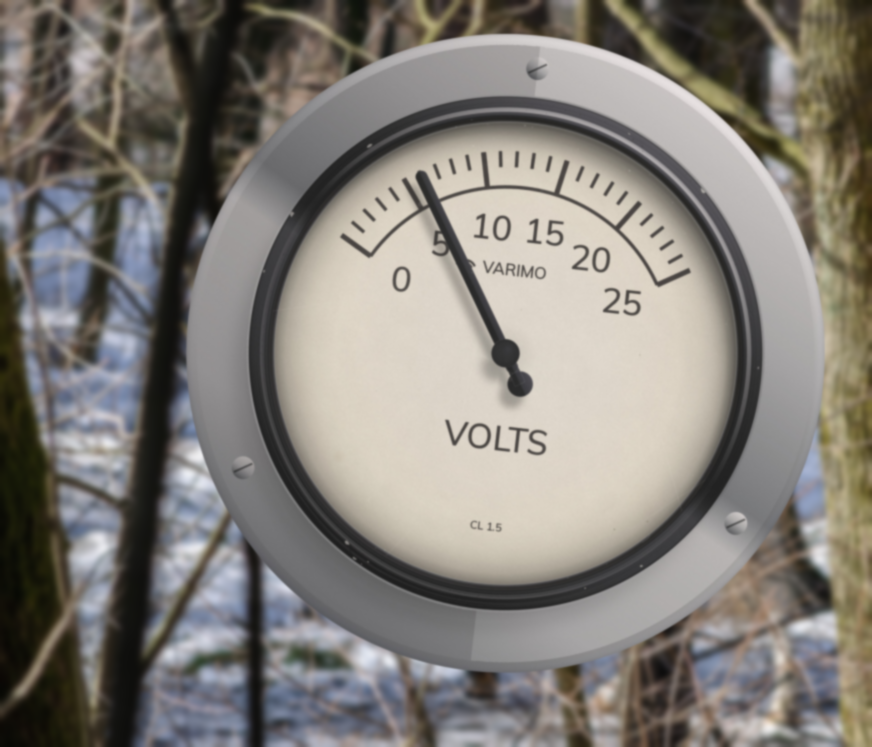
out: 6 V
